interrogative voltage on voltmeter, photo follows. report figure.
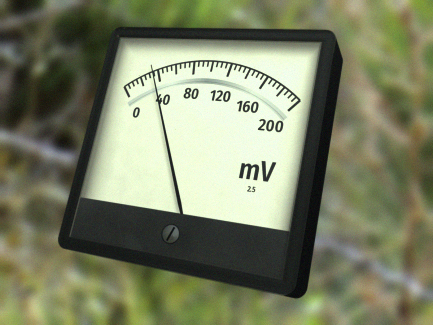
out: 35 mV
